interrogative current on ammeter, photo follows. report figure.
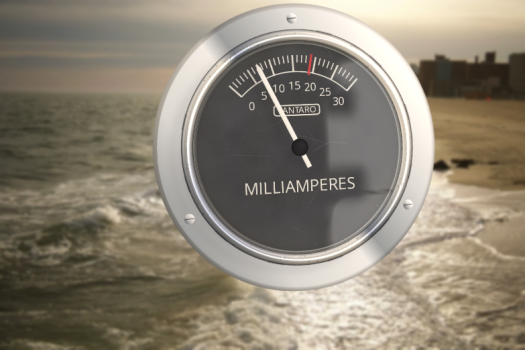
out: 7 mA
